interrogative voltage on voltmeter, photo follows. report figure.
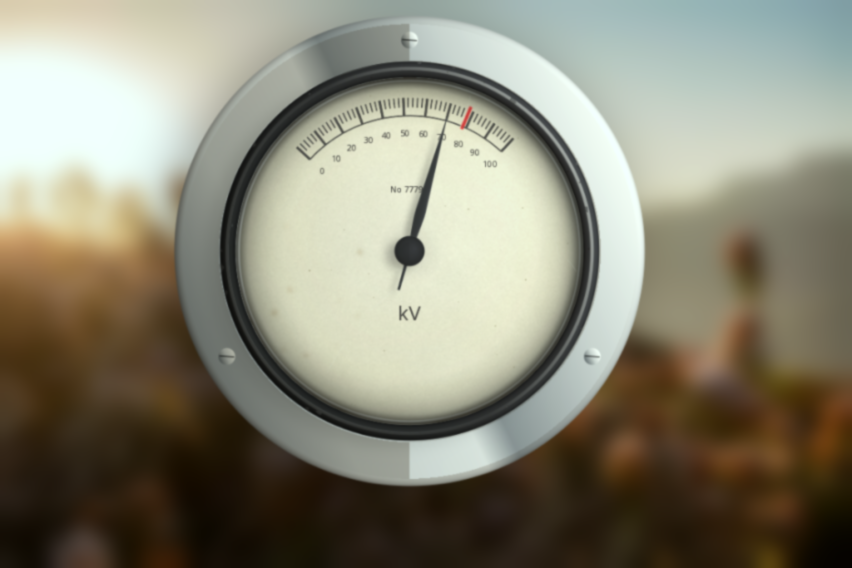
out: 70 kV
